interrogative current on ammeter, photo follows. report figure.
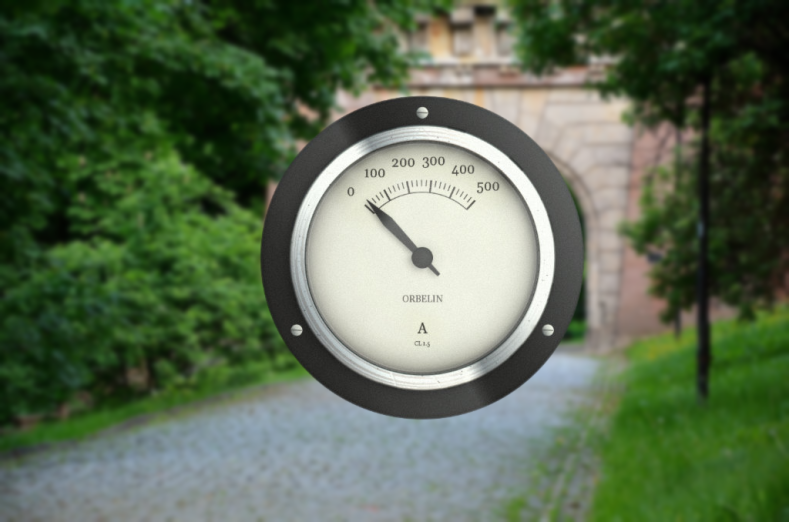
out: 20 A
